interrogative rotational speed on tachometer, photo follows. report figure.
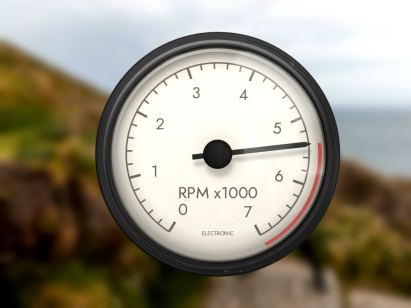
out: 5400 rpm
